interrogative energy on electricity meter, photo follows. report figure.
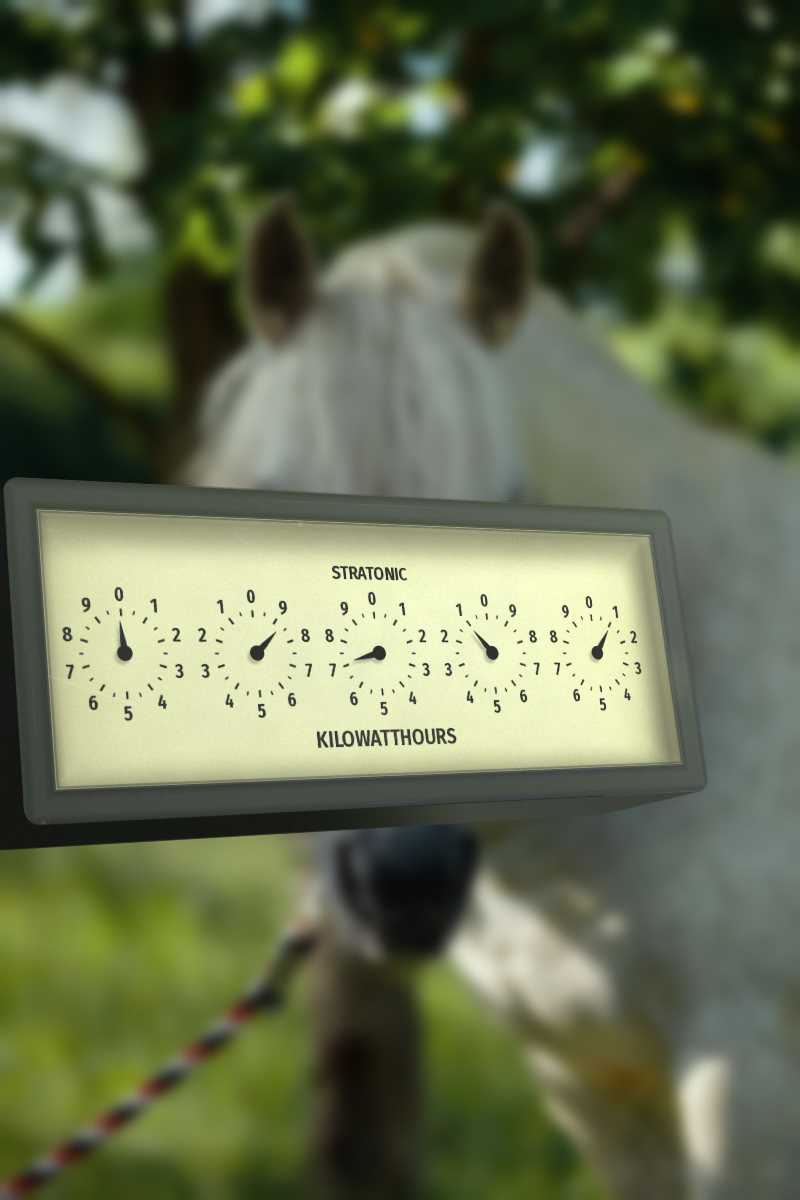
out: 98711 kWh
